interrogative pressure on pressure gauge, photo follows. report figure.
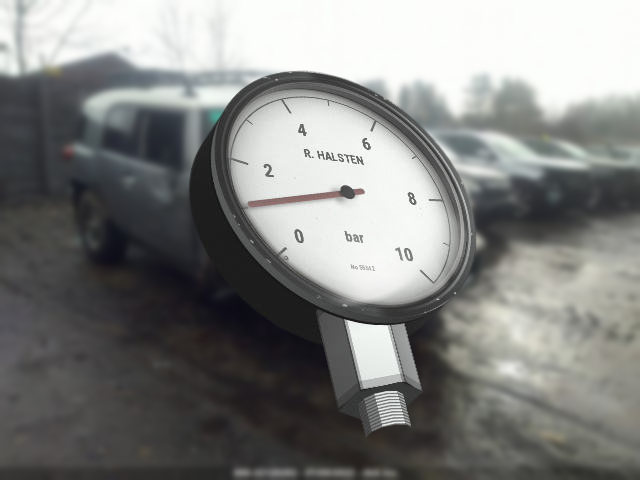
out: 1 bar
